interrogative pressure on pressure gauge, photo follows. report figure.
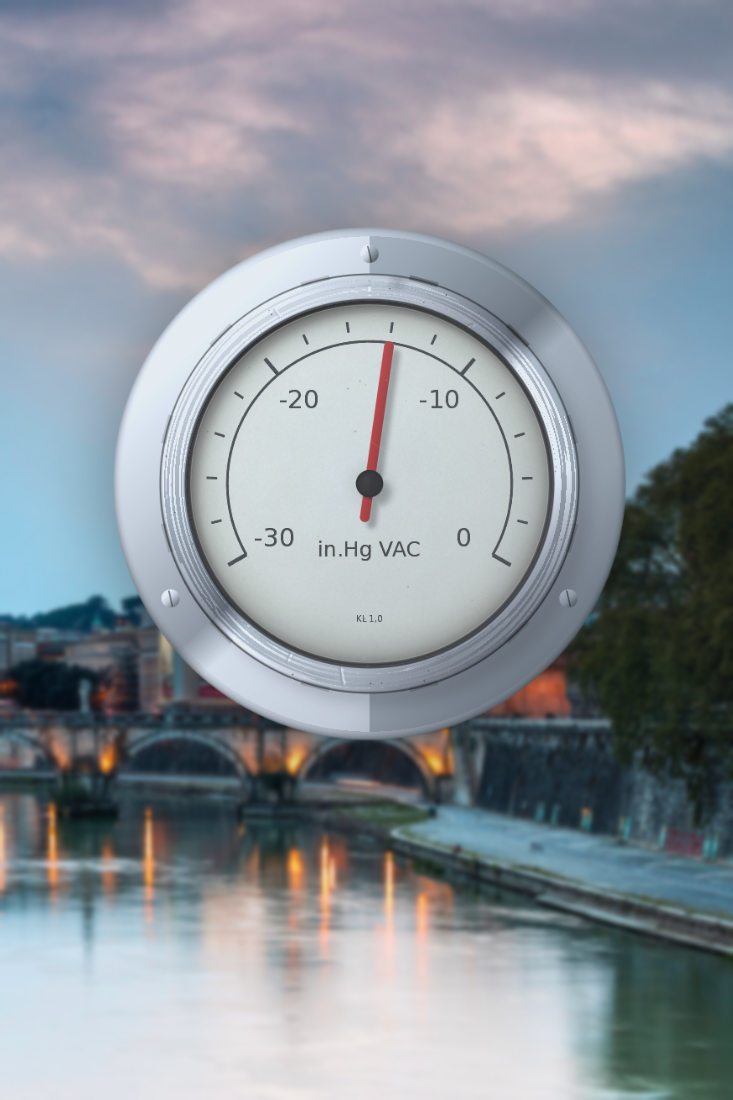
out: -14 inHg
